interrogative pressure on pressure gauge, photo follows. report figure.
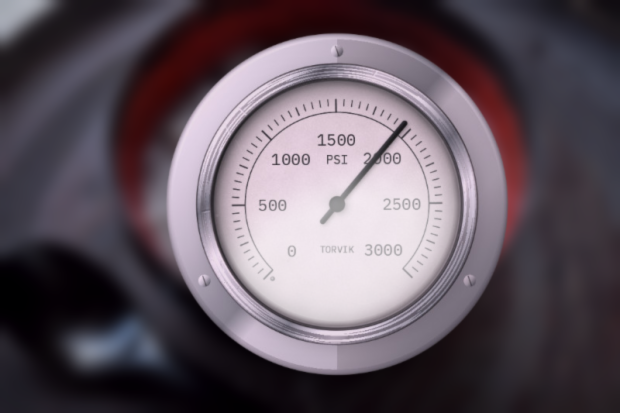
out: 1950 psi
